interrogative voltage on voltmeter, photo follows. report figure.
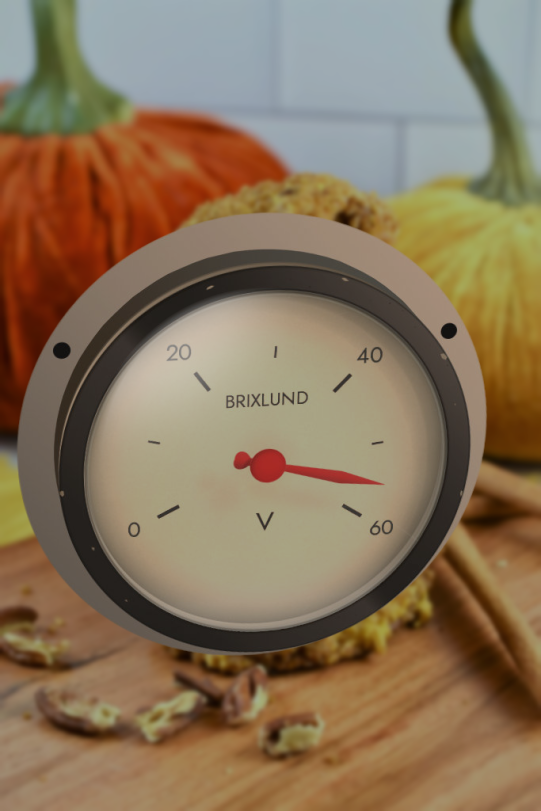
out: 55 V
